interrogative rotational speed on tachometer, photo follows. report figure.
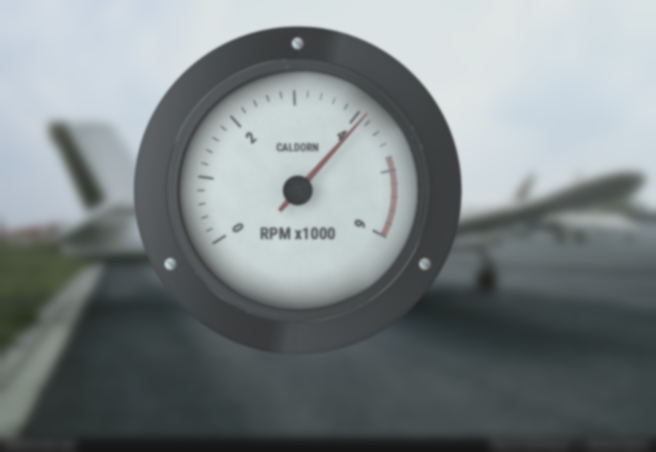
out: 4100 rpm
